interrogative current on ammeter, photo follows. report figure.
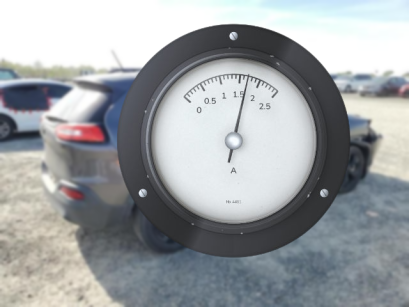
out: 1.7 A
